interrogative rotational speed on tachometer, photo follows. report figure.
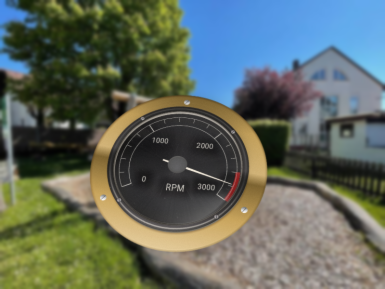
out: 2800 rpm
